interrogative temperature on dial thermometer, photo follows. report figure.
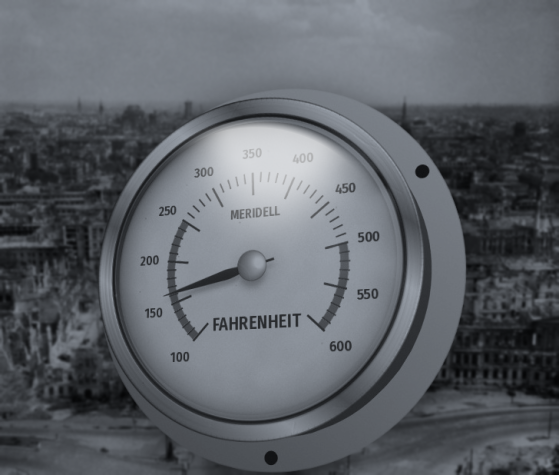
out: 160 °F
